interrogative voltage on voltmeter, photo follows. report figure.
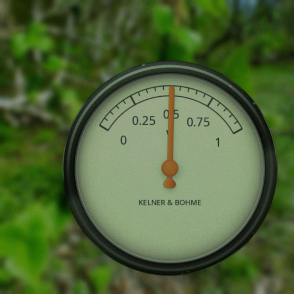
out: 0.5 V
